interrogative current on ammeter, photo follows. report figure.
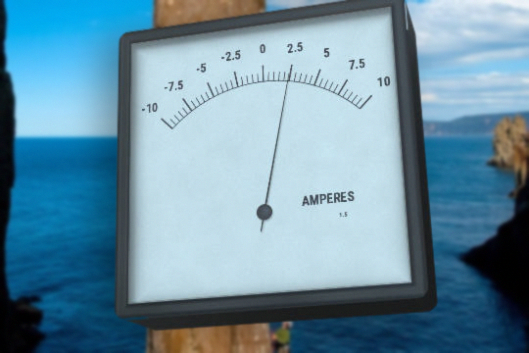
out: 2.5 A
